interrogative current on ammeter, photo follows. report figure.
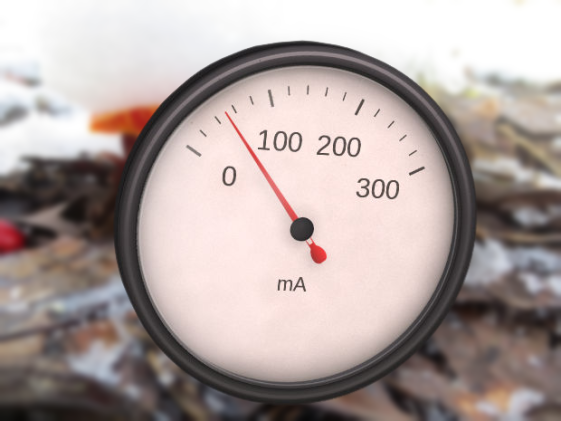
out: 50 mA
